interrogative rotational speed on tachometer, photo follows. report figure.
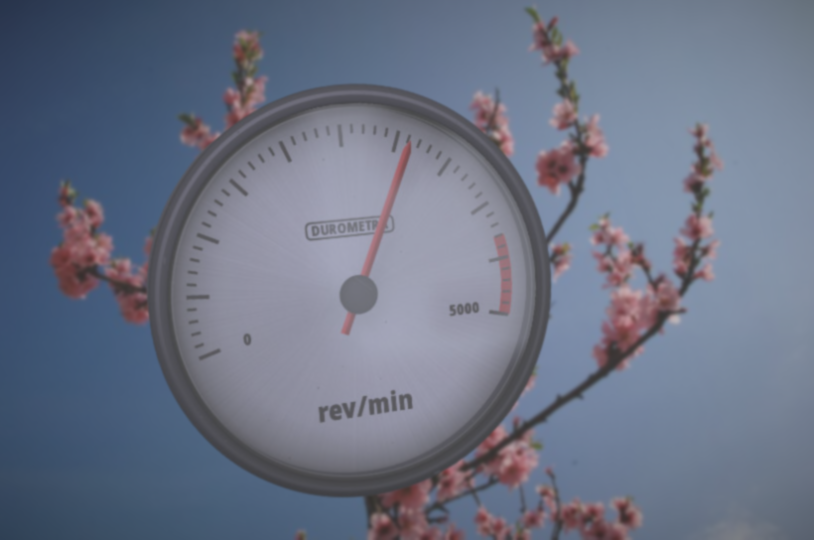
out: 3100 rpm
